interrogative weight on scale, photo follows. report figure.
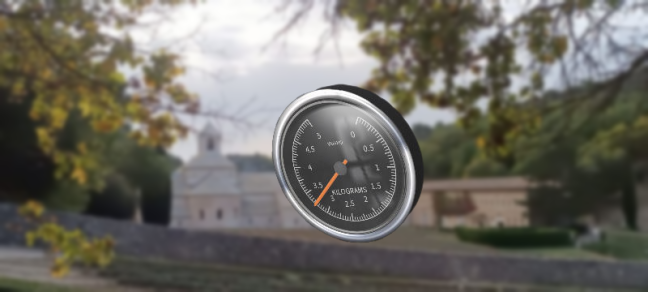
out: 3.25 kg
